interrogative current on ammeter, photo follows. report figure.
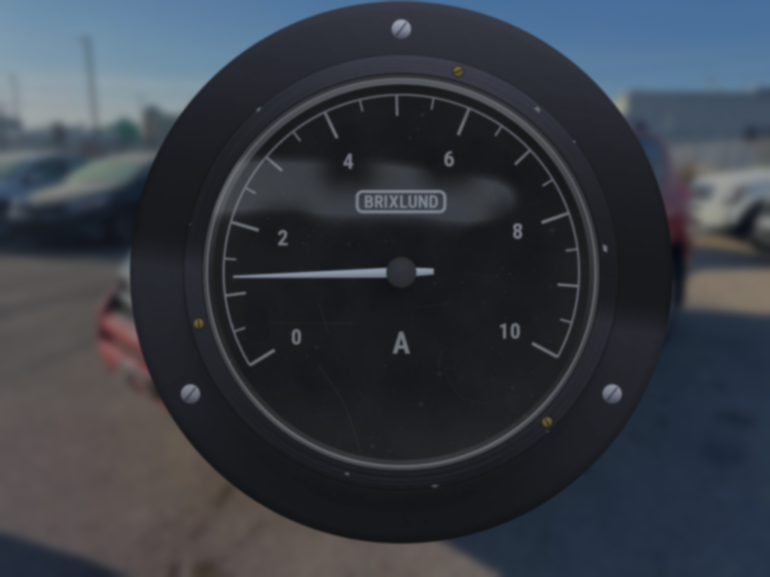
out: 1.25 A
